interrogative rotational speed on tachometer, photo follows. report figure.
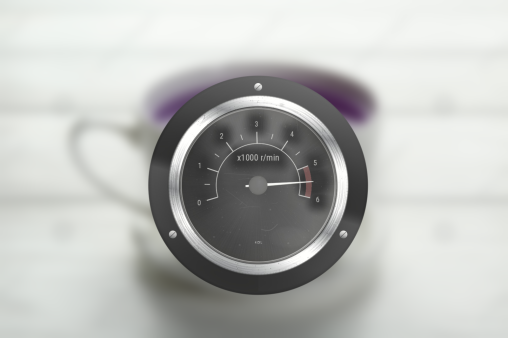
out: 5500 rpm
